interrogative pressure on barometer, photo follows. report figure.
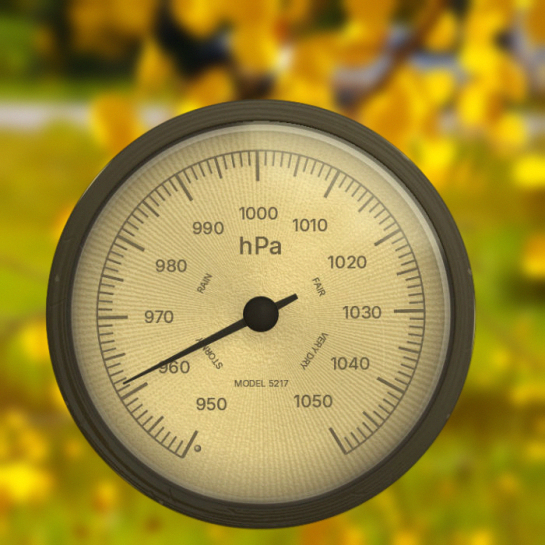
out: 961.5 hPa
